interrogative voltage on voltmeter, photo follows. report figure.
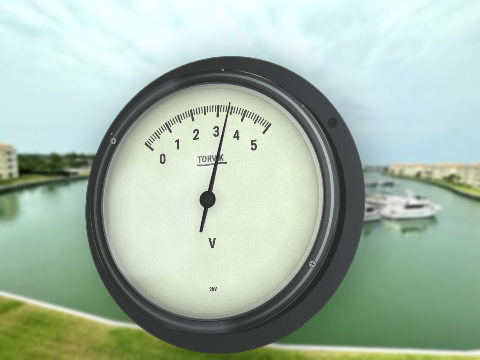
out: 3.5 V
